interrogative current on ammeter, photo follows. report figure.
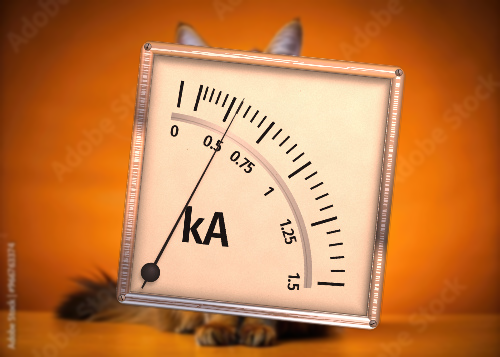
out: 0.55 kA
